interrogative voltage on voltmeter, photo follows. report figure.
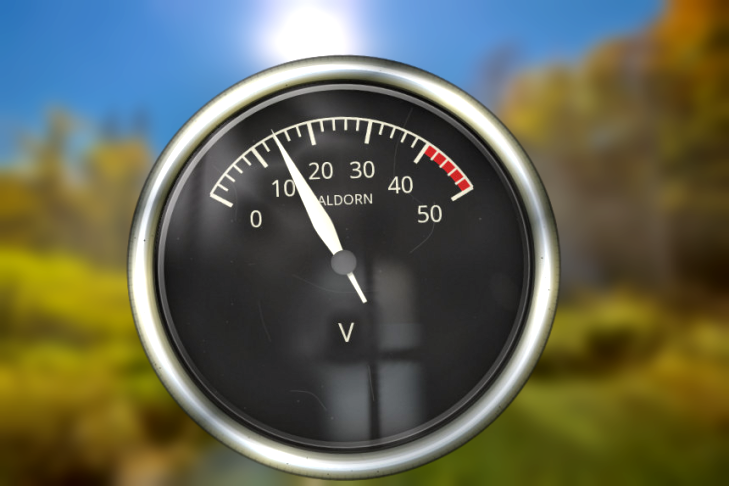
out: 14 V
